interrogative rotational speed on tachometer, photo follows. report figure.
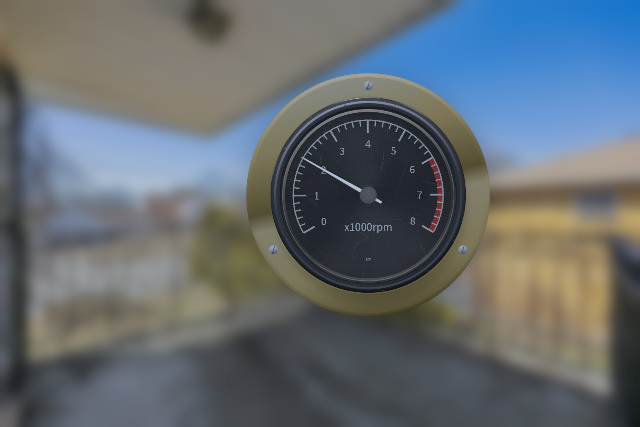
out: 2000 rpm
